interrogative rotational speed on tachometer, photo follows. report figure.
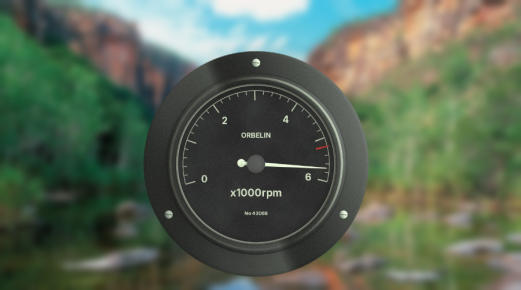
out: 5700 rpm
